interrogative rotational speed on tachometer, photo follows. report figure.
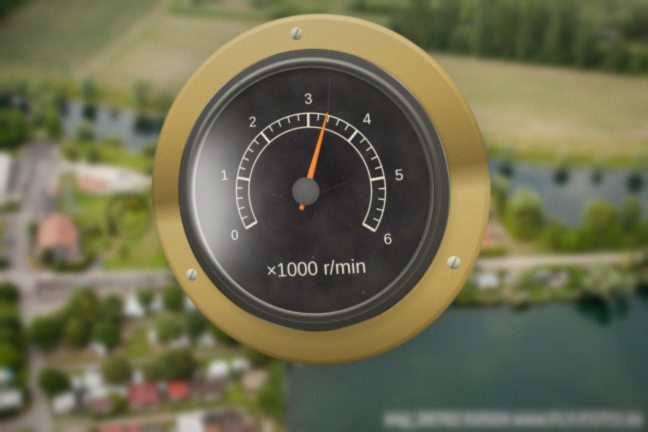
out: 3400 rpm
